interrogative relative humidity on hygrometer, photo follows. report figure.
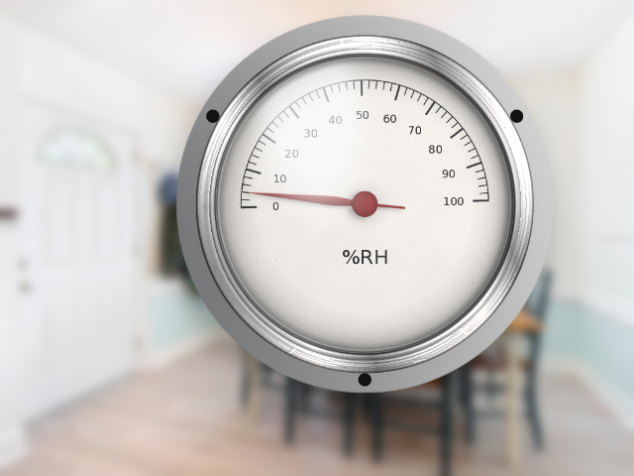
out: 4 %
